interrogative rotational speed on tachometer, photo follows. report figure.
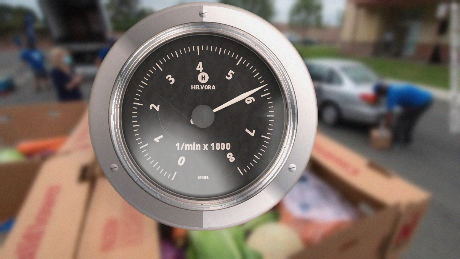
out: 5800 rpm
